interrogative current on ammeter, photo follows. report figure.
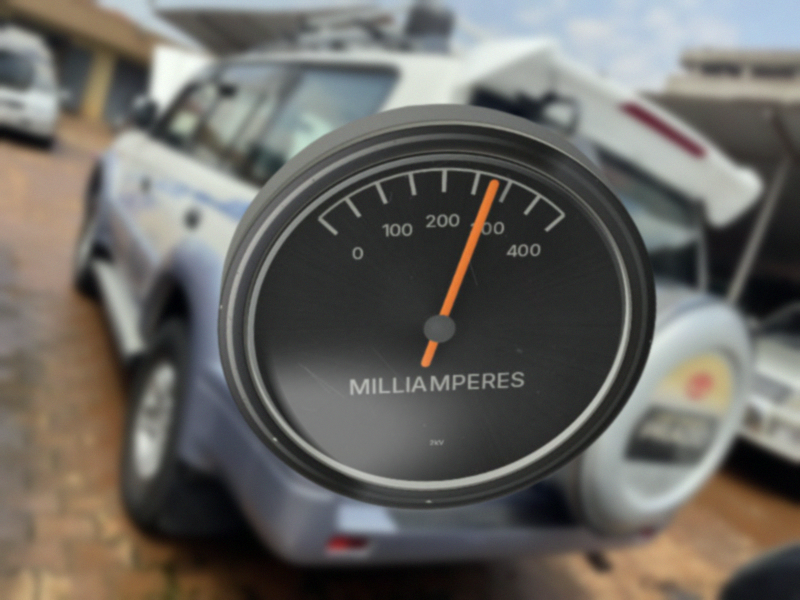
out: 275 mA
